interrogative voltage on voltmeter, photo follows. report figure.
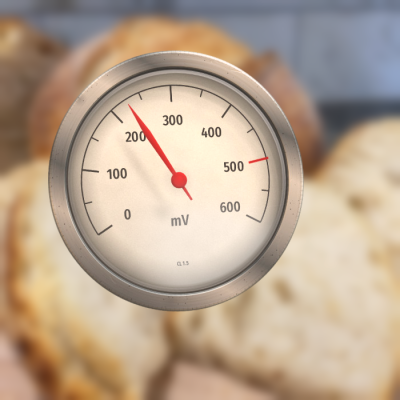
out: 225 mV
